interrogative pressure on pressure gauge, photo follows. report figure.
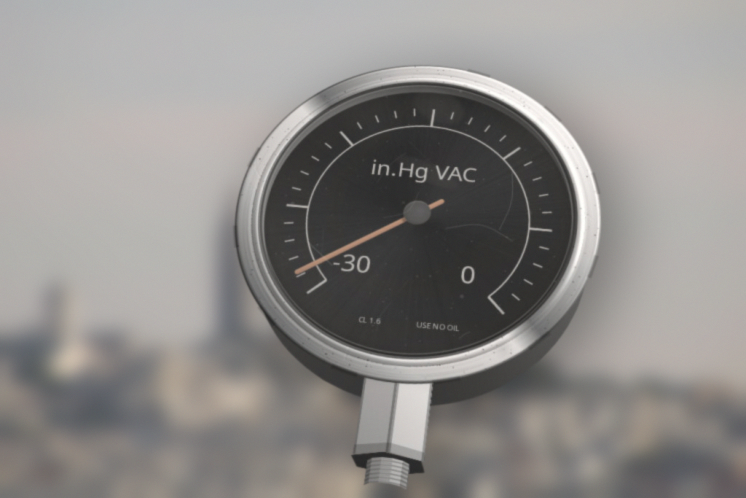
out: -29 inHg
